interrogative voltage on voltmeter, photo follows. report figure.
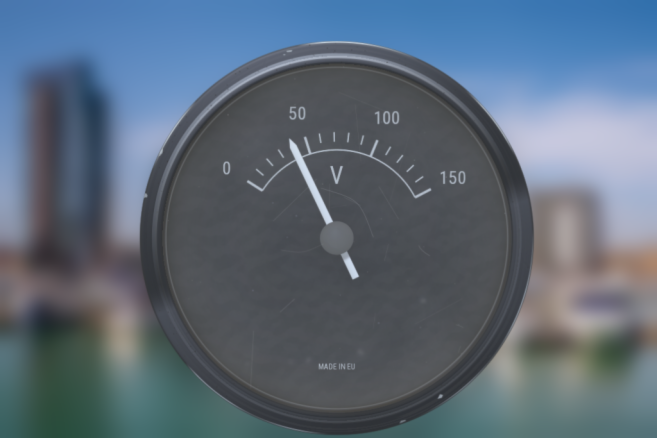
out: 40 V
